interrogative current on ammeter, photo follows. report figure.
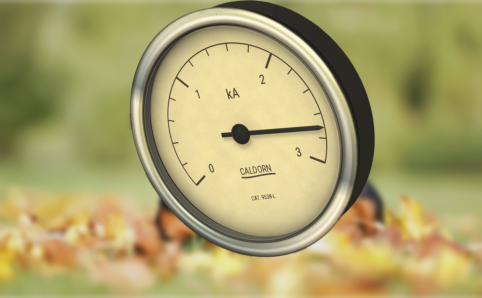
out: 2.7 kA
